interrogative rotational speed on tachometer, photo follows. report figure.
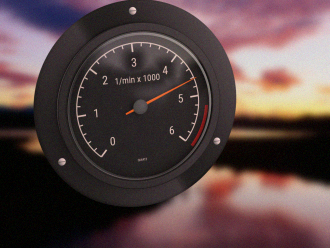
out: 4600 rpm
